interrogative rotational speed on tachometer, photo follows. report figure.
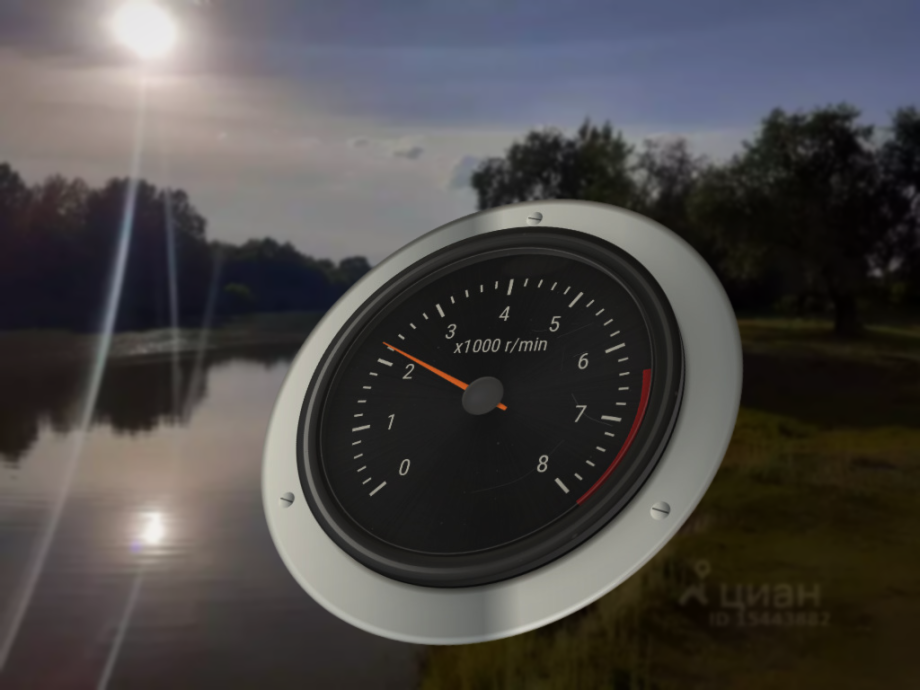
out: 2200 rpm
